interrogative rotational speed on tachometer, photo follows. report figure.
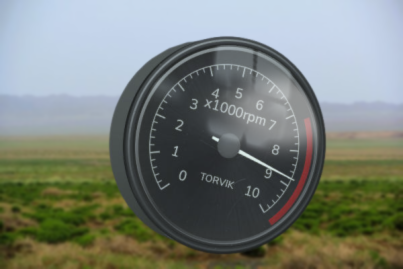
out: 8800 rpm
